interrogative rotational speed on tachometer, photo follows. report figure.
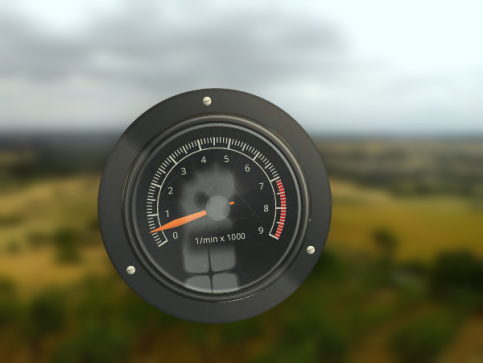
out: 500 rpm
